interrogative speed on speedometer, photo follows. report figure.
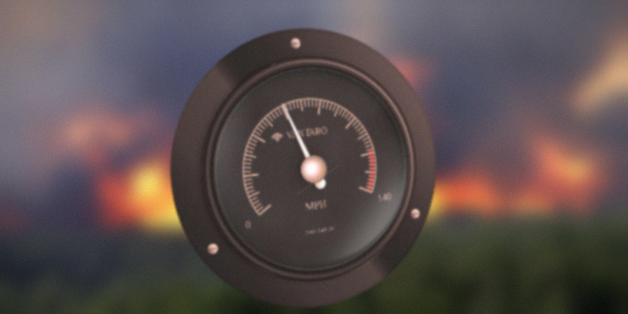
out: 60 mph
